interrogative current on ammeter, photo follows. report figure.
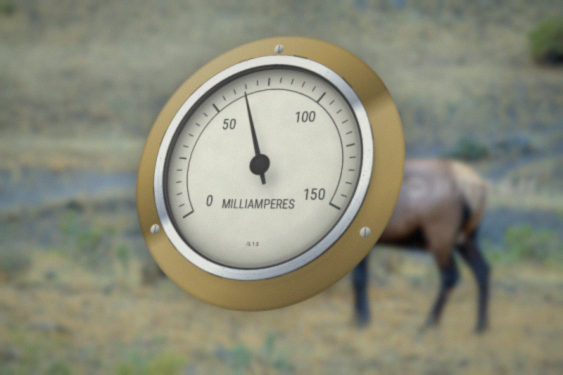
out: 65 mA
